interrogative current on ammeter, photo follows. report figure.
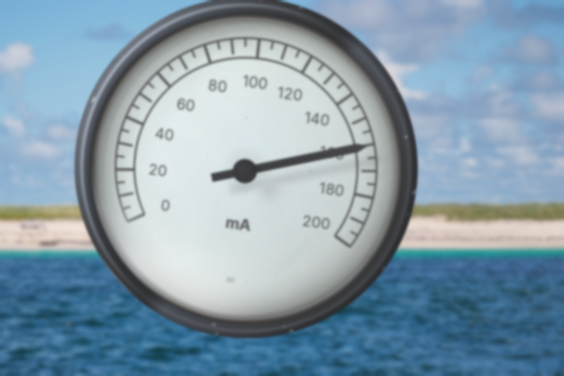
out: 160 mA
